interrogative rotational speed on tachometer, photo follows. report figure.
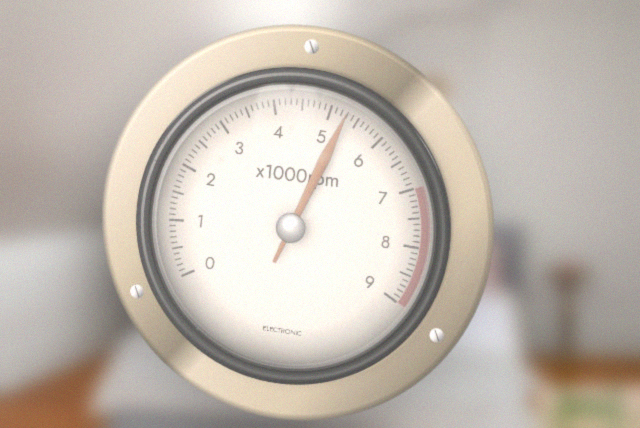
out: 5300 rpm
